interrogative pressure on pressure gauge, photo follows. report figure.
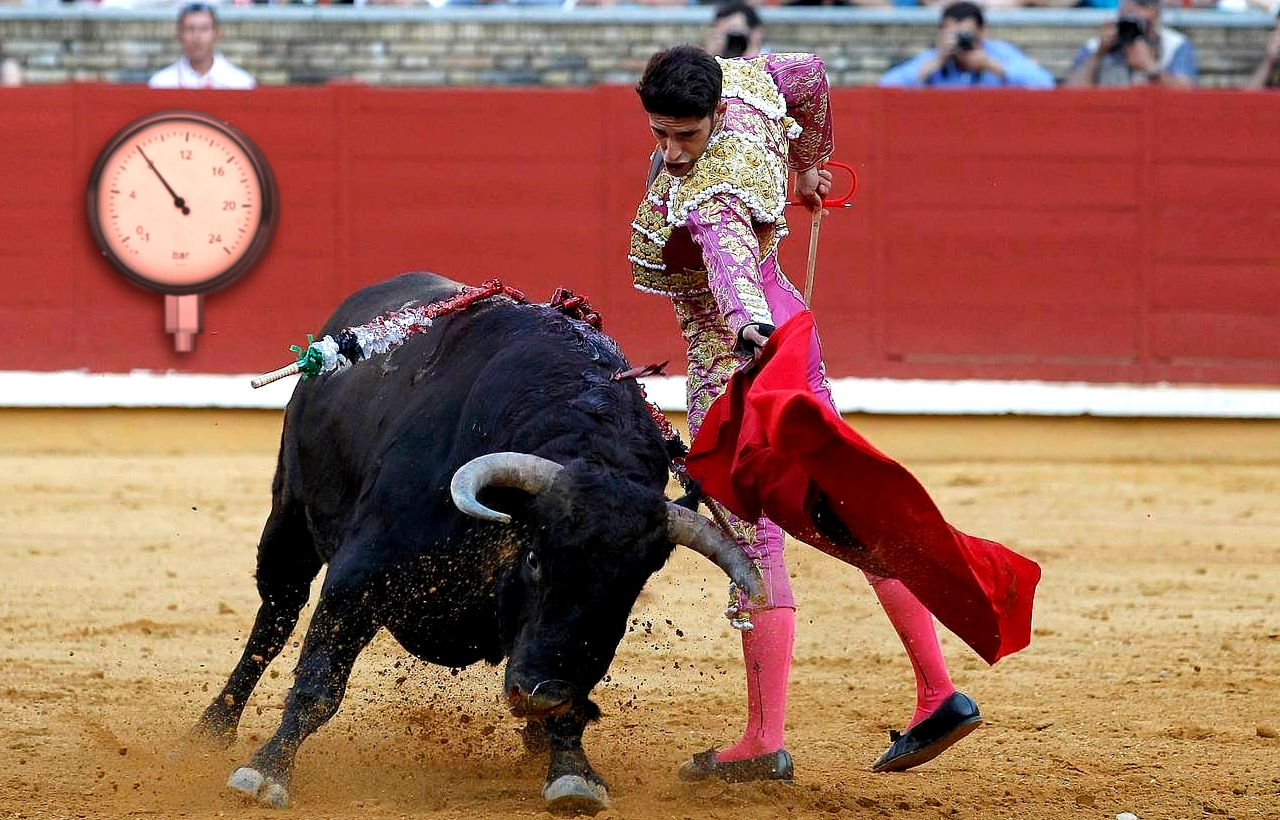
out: 8 bar
